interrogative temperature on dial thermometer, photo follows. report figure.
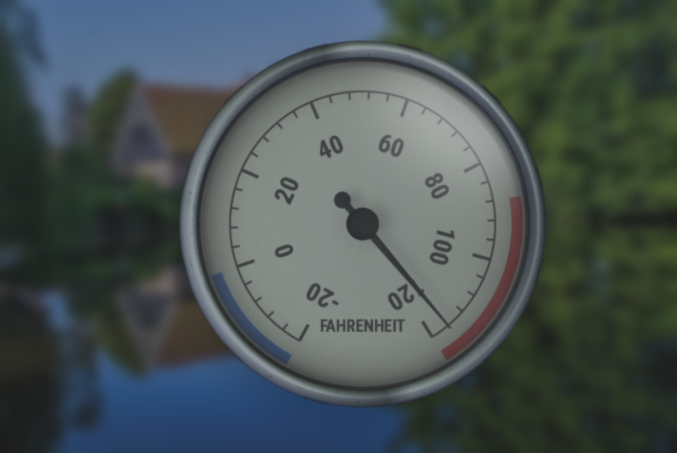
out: 116 °F
